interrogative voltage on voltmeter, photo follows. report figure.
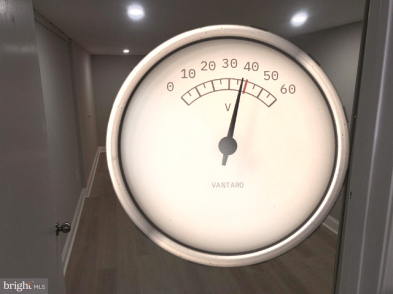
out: 37.5 V
